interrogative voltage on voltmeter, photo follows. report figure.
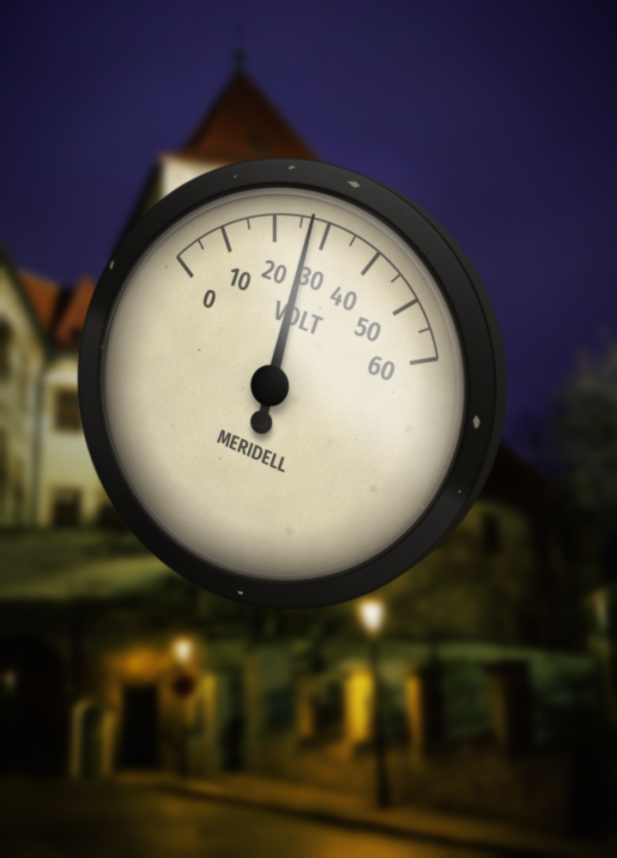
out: 27.5 V
